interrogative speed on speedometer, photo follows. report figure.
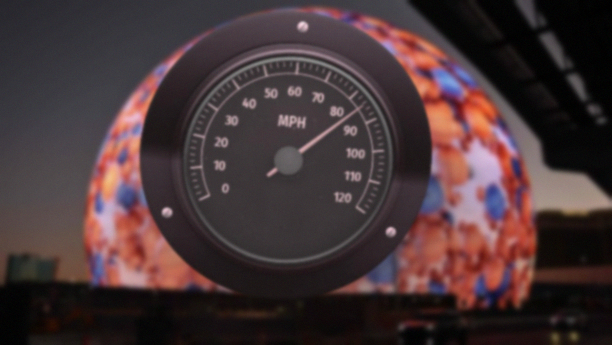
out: 84 mph
